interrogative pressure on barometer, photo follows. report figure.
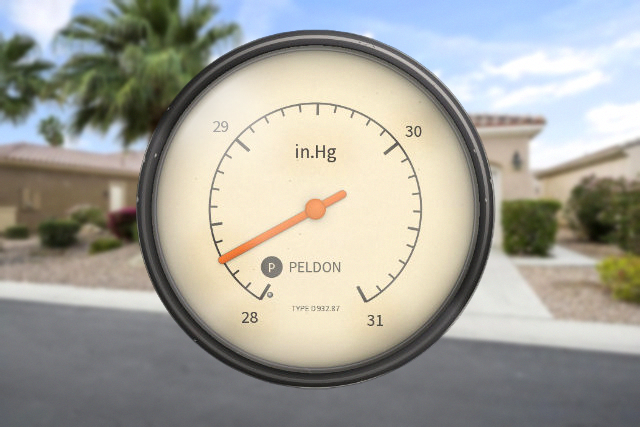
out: 28.3 inHg
